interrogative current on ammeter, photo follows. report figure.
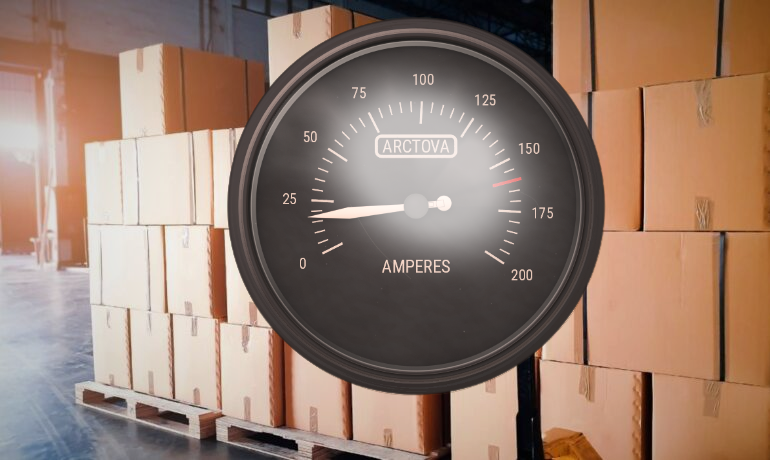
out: 17.5 A
